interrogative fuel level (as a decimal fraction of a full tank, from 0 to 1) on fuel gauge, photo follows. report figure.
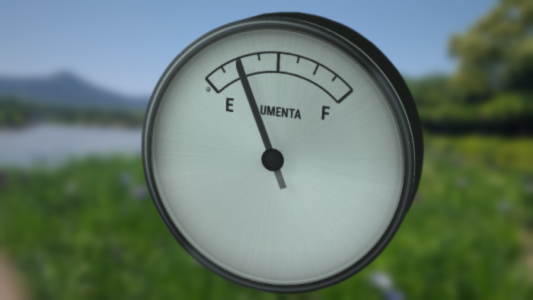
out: 0.25
